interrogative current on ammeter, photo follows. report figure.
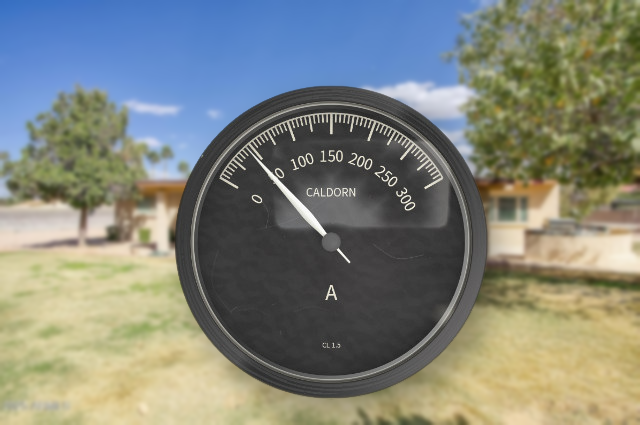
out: 45 A
